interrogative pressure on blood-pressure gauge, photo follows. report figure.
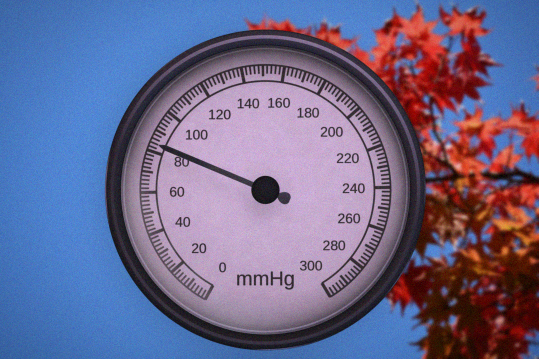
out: 84 mmHg
